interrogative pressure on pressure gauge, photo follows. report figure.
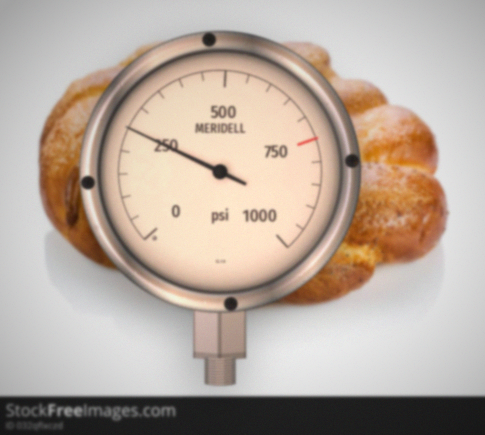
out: 250 psi
